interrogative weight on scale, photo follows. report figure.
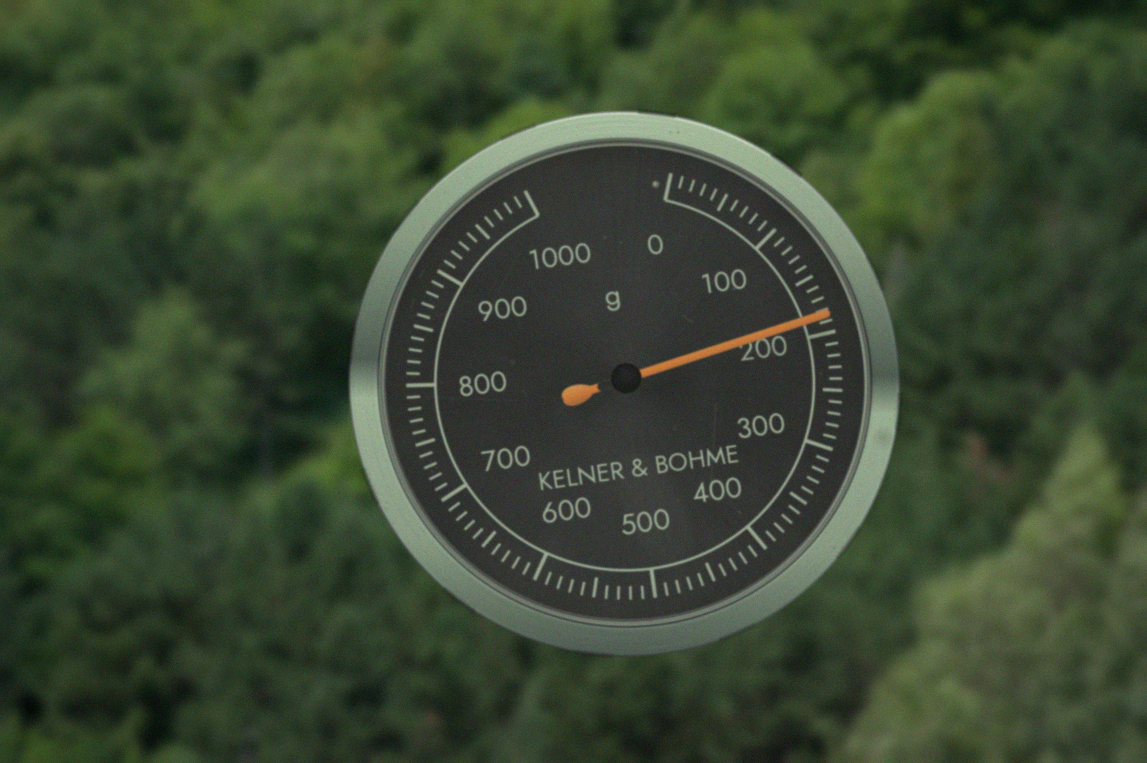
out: 185 g
